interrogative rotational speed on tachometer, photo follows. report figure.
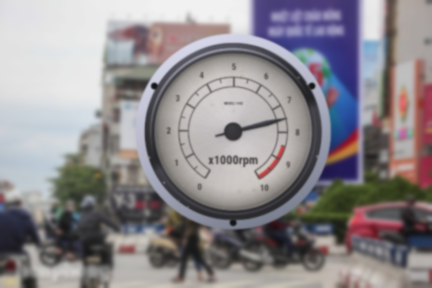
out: 7500 rpm
